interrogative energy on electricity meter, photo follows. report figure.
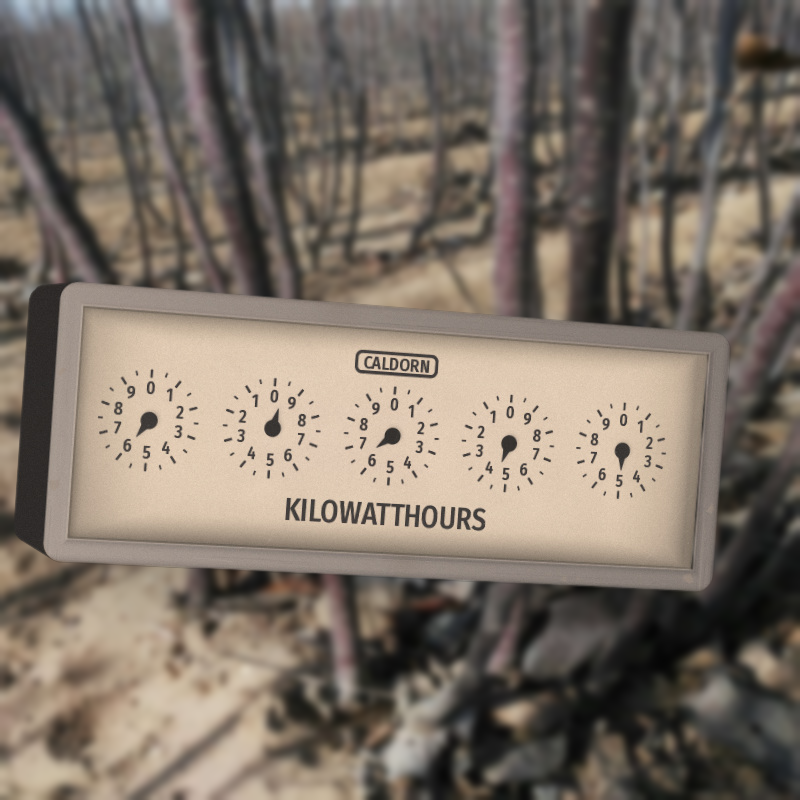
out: 59645 kWh
